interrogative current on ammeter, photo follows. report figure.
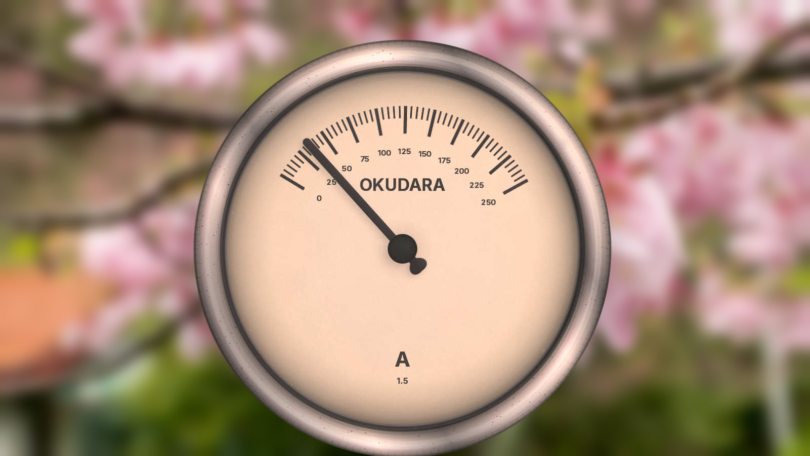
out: 35 A
